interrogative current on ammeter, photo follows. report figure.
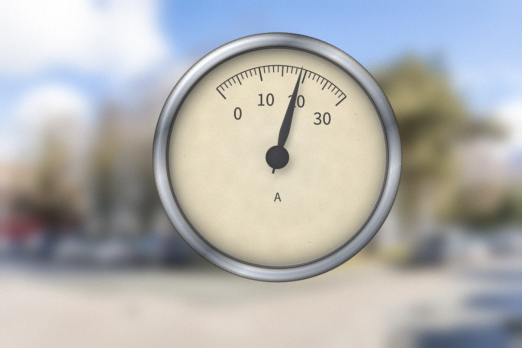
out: 19 A
